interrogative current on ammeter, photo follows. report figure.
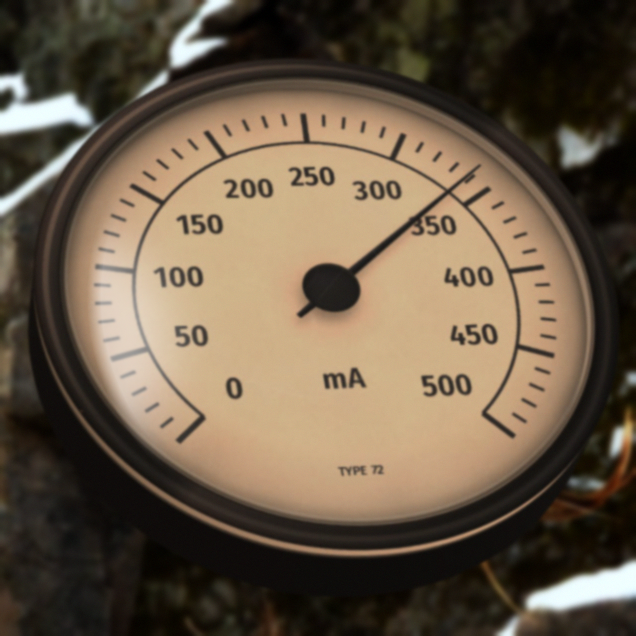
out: 340 mA
